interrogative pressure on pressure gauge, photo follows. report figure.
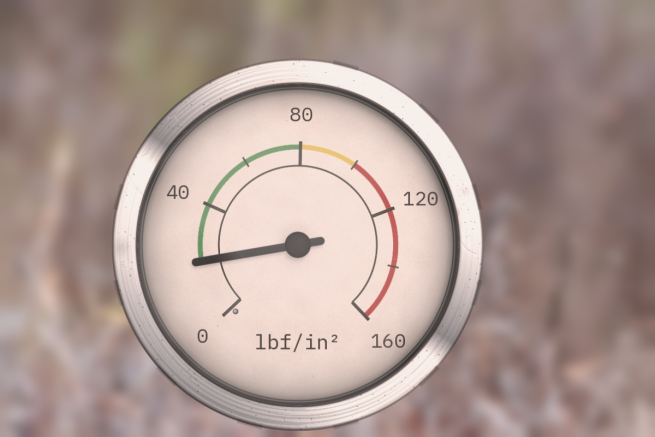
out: 20 psi
